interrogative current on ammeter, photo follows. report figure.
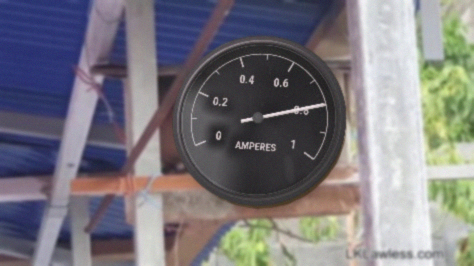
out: 0.8 A
